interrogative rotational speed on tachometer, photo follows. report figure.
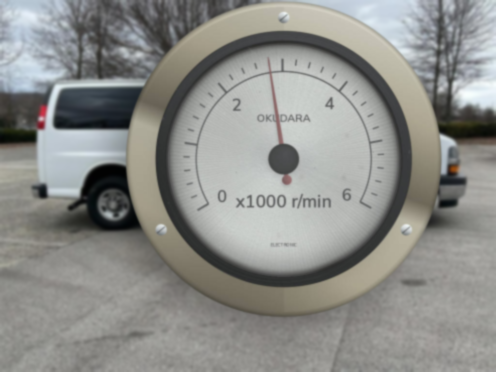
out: 2800 rpm
